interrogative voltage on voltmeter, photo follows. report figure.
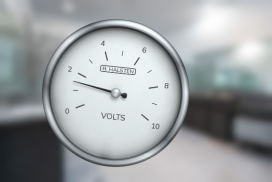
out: 1.5 V
